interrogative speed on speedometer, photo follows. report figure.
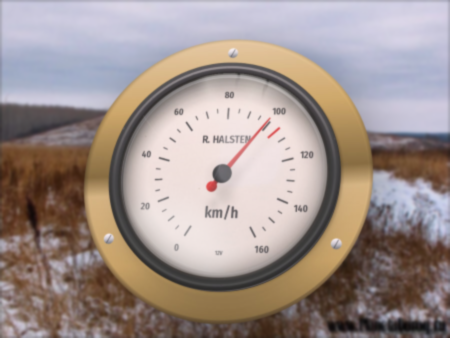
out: 100 km/h
